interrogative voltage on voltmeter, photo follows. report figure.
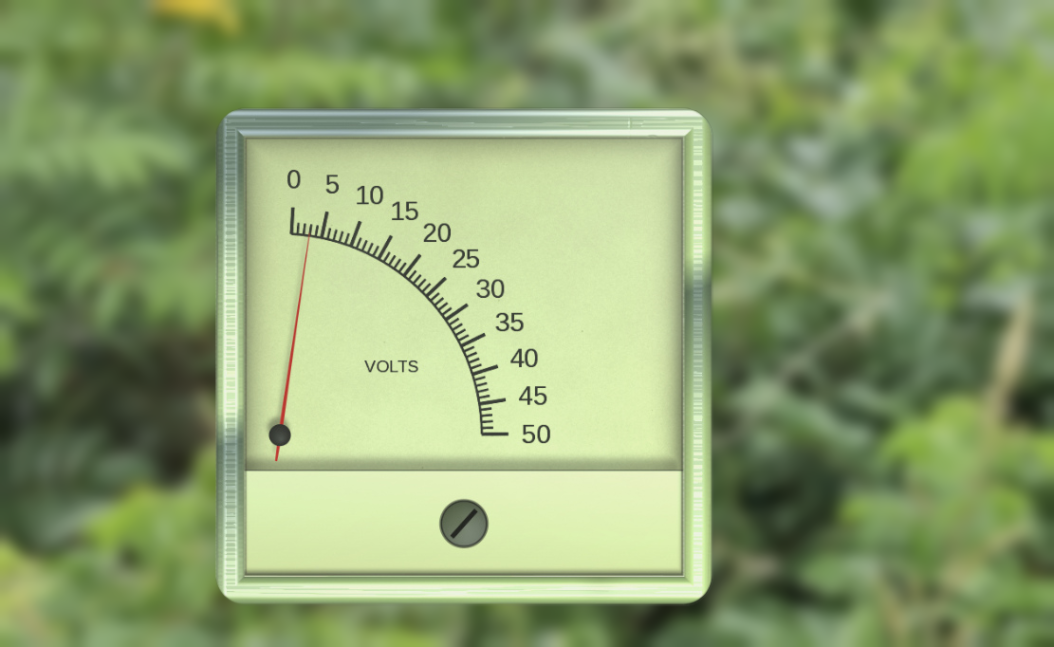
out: 3 V
